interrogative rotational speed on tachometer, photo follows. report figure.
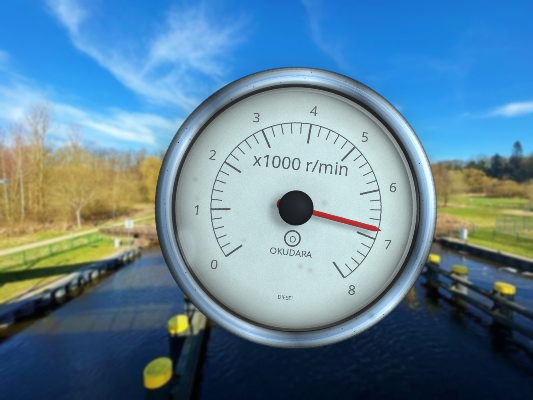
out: 6800 rpm
